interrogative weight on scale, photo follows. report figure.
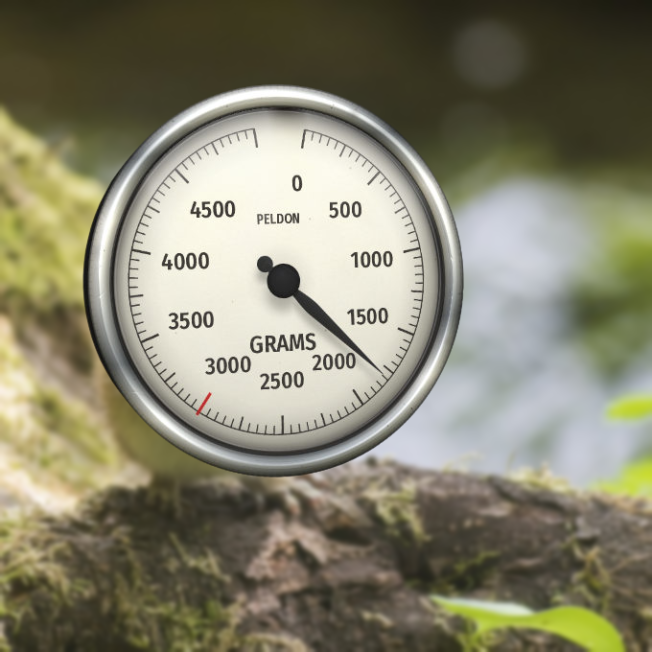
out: 1800 g
